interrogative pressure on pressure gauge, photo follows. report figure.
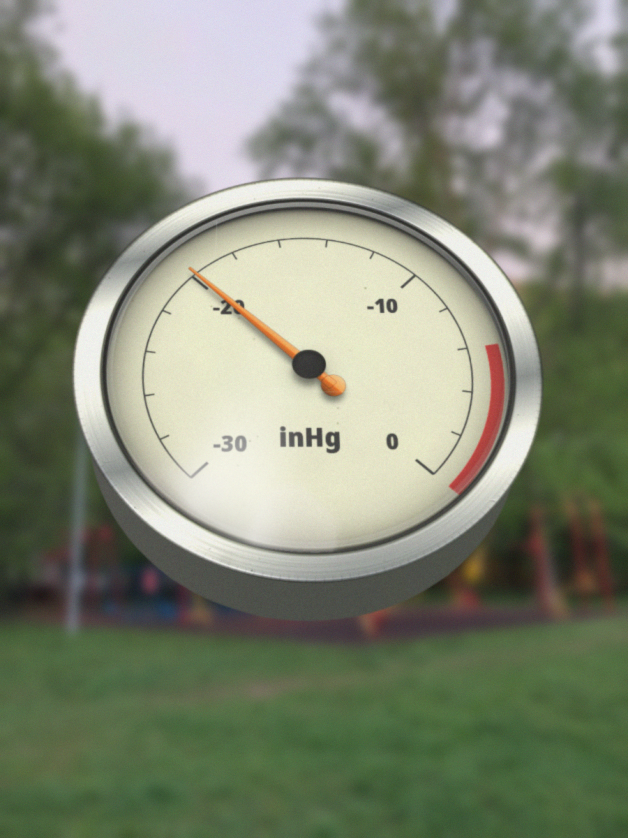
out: -20 inHg
